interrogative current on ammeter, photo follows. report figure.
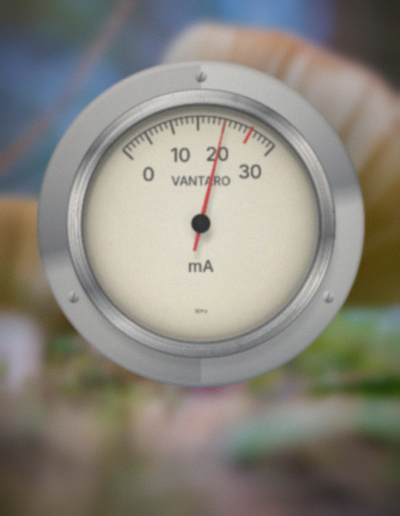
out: 20 mA
